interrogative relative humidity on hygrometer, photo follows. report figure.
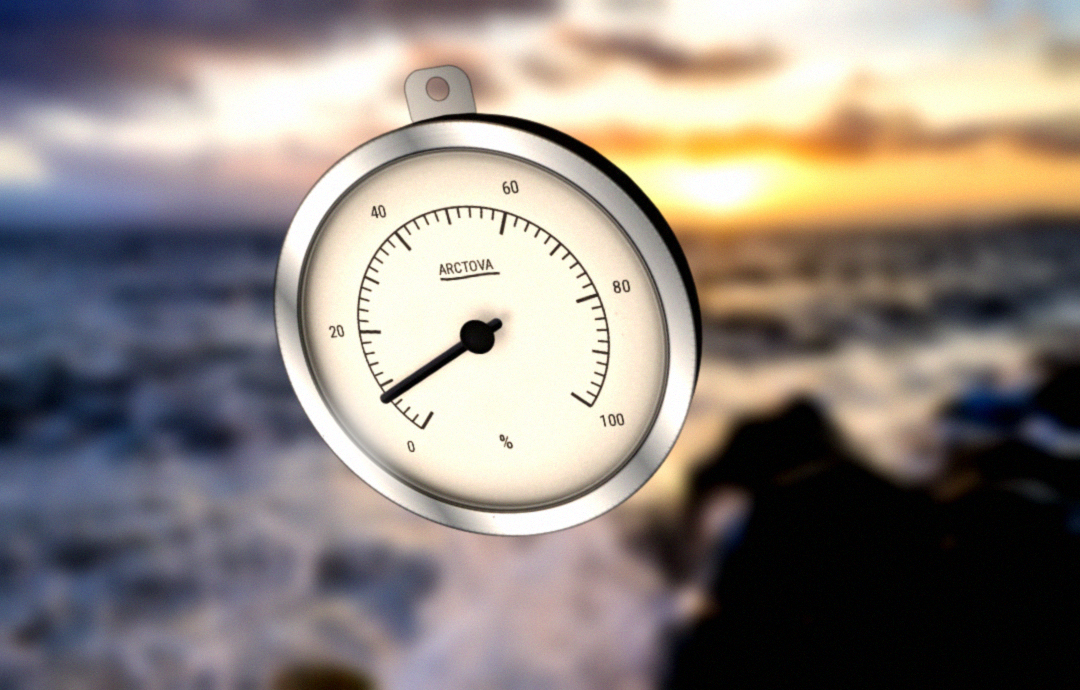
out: 8 %
